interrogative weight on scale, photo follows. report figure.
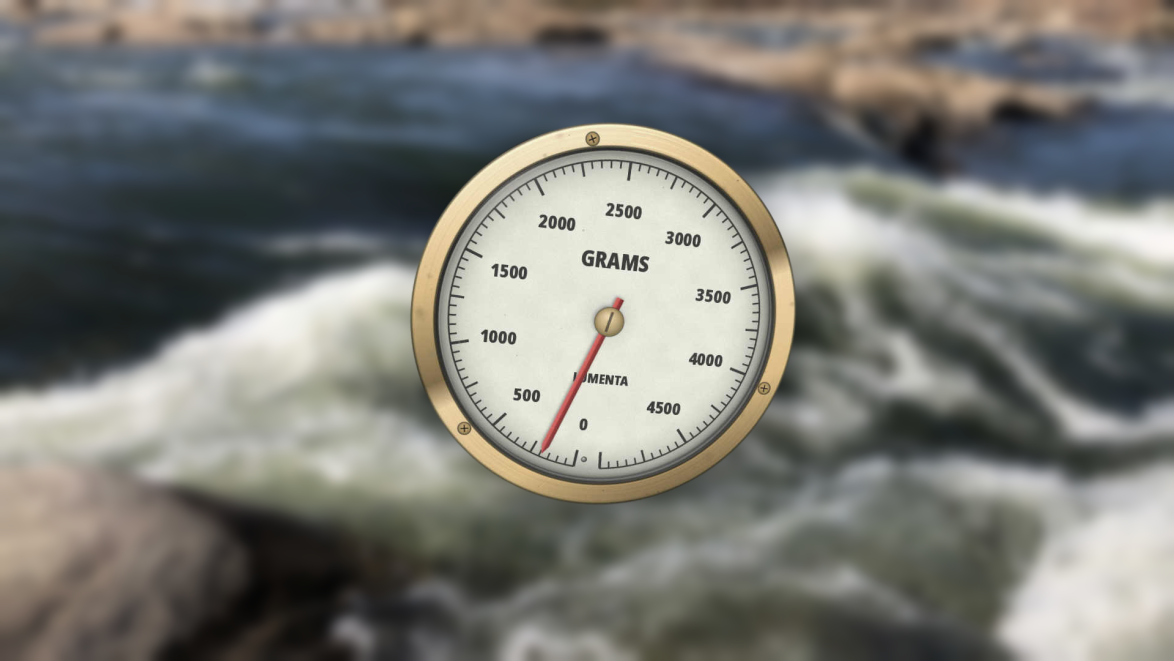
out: 200 g
